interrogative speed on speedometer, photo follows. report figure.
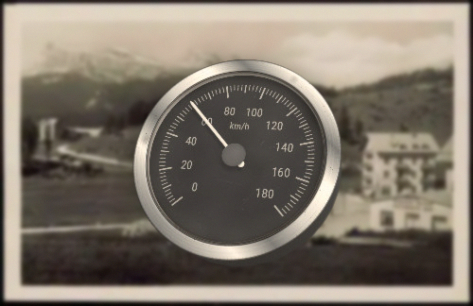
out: 60 km/h
